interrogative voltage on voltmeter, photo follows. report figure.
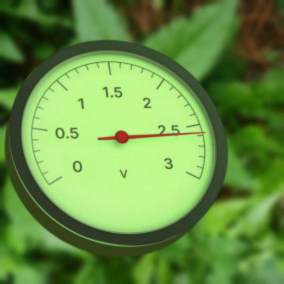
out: 2.6 V
